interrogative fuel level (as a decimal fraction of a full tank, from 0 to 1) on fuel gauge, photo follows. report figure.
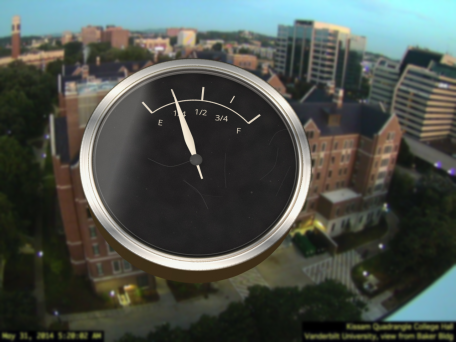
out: 0.25
